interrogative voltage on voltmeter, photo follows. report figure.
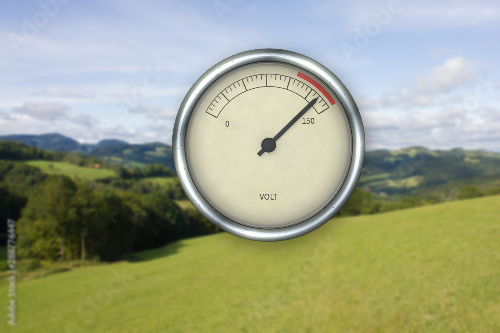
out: 135 V
